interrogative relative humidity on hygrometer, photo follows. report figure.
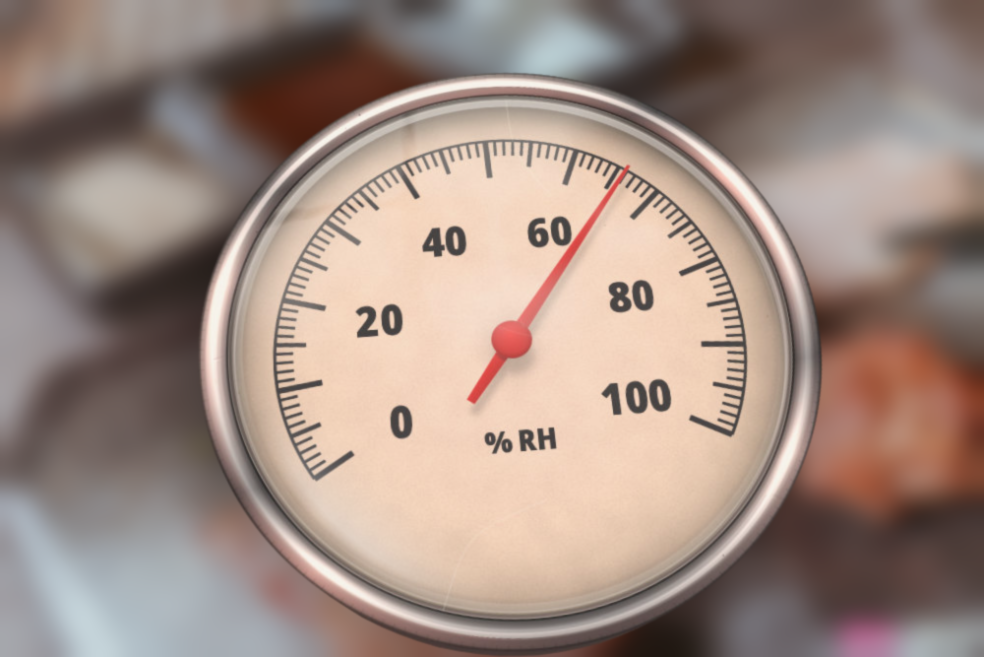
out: 66 %
